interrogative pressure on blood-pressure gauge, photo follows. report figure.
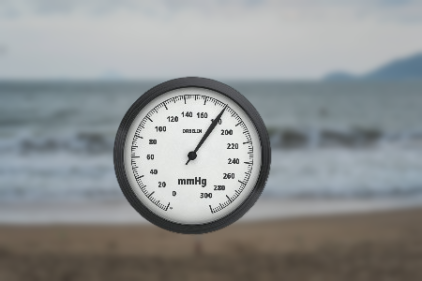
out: 180 mmHg
